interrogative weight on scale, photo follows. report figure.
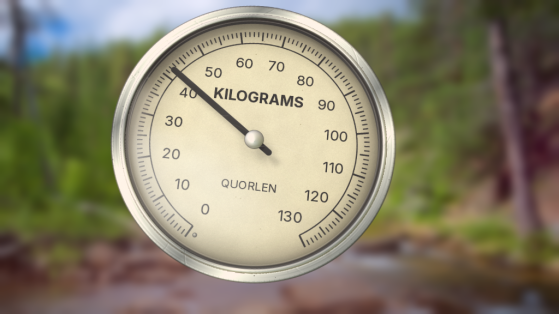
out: 42 kg
